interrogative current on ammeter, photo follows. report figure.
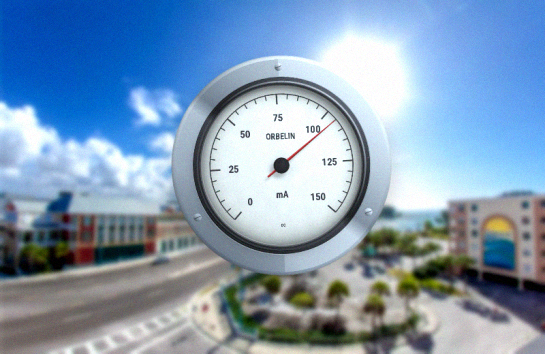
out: 105 mA
